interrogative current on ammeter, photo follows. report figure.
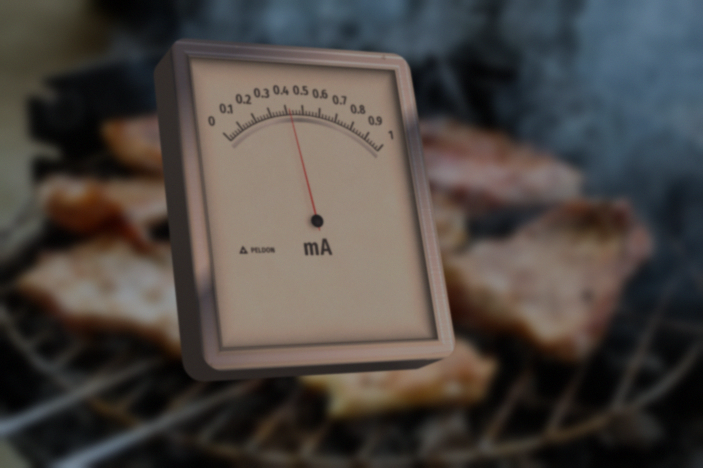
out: 0.4 mA
